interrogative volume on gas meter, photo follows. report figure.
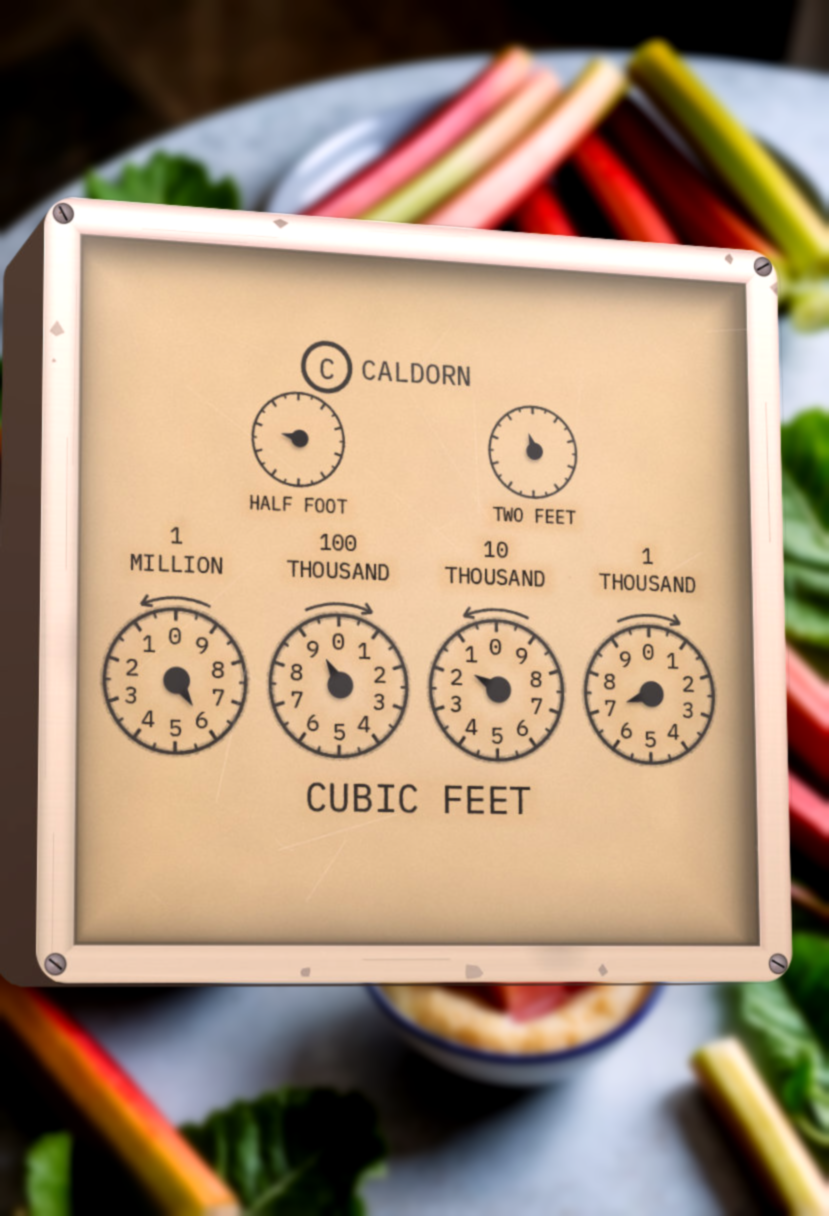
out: 591700 ft³
